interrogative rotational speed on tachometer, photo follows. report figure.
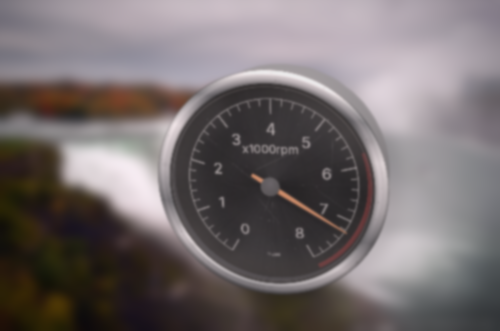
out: 7200 rpm
